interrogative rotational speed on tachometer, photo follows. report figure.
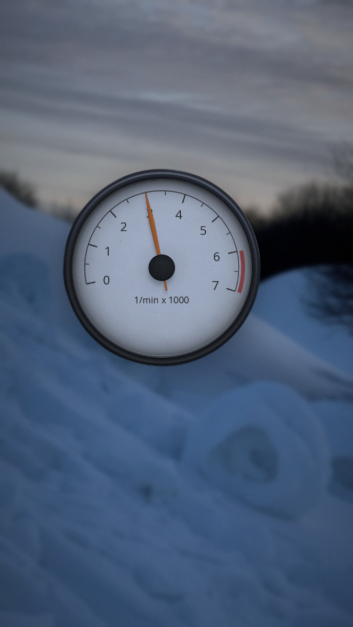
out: 3000 rpm
